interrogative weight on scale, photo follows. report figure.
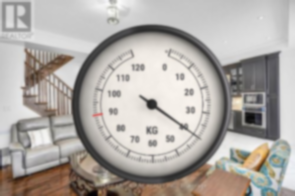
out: 40 kg
